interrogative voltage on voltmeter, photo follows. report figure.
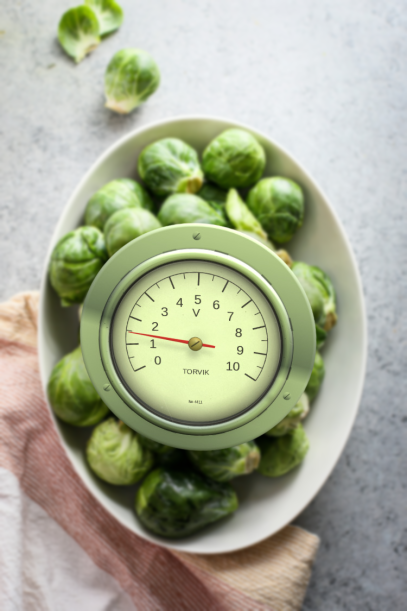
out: 1.5 V
